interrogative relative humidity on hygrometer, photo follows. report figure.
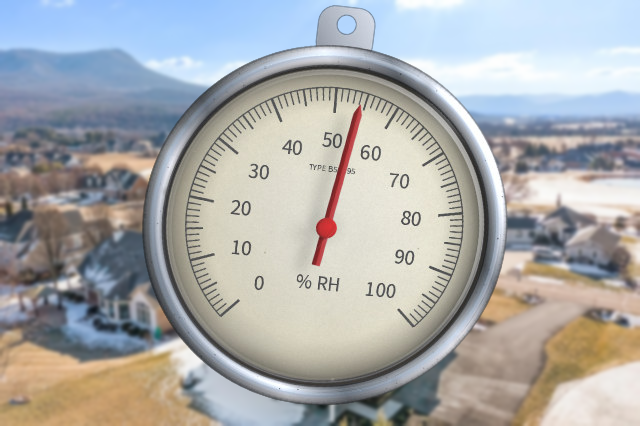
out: 54 %
